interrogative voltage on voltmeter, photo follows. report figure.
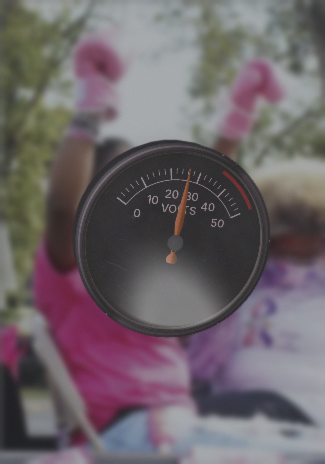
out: 26 V
